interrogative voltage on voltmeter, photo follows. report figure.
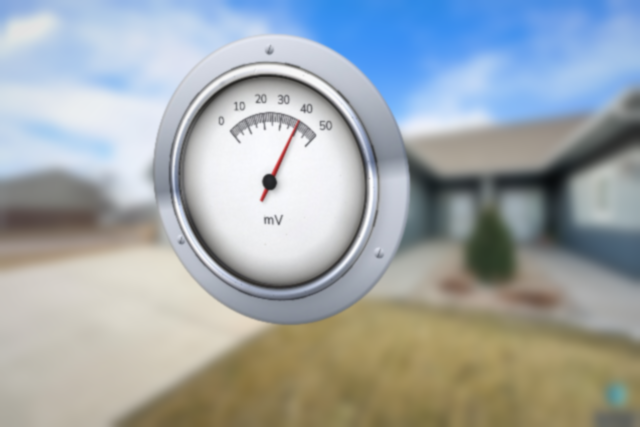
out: 40 mV
